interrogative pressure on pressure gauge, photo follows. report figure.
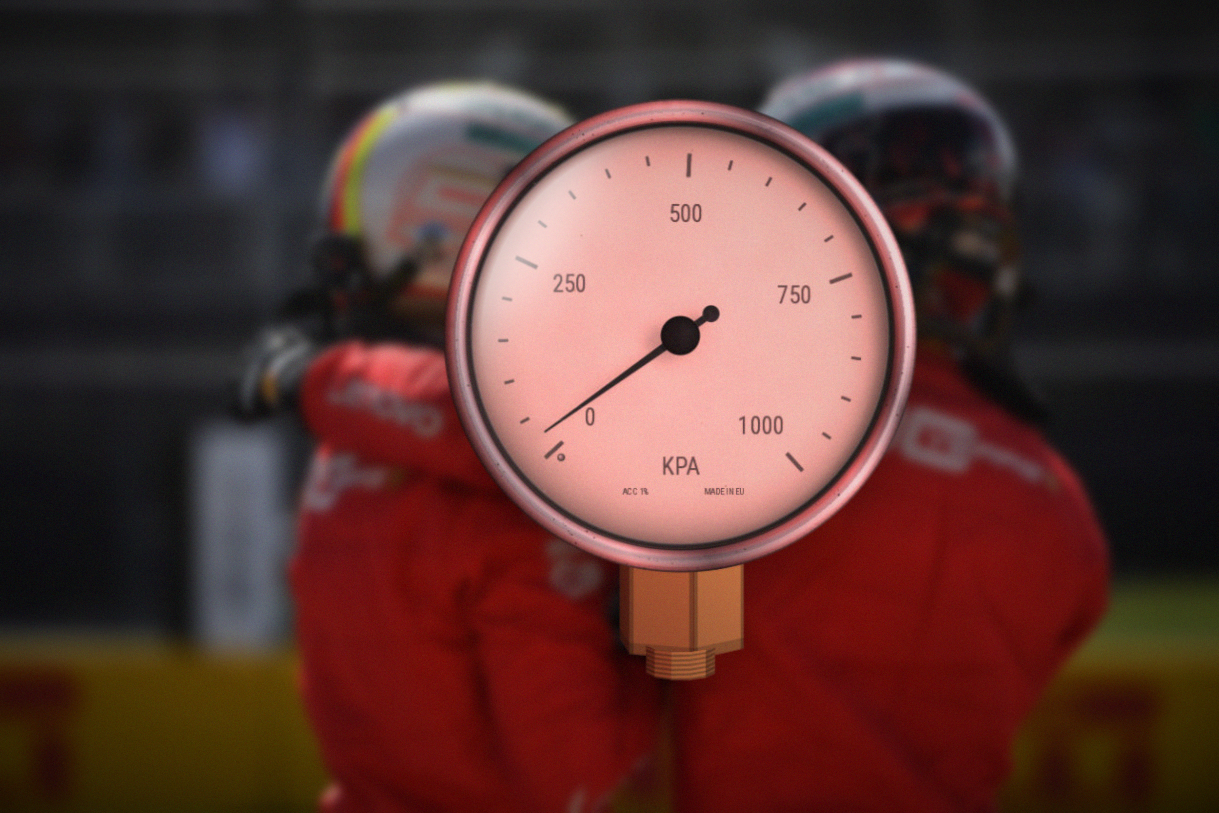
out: 25 kPa
